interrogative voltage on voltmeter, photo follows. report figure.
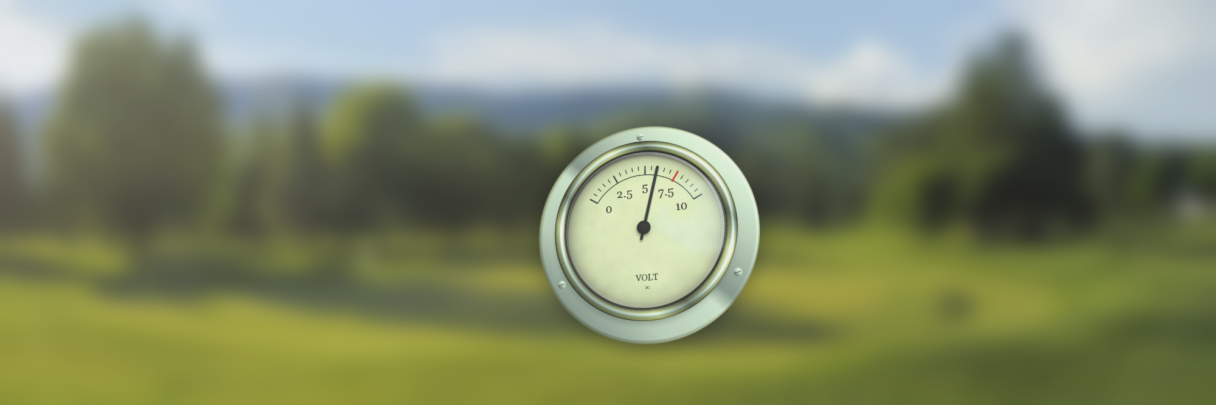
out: 6 V
